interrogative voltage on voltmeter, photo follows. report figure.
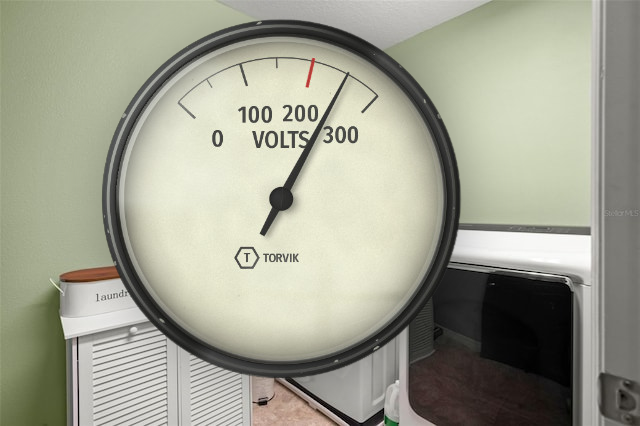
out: 250 V
